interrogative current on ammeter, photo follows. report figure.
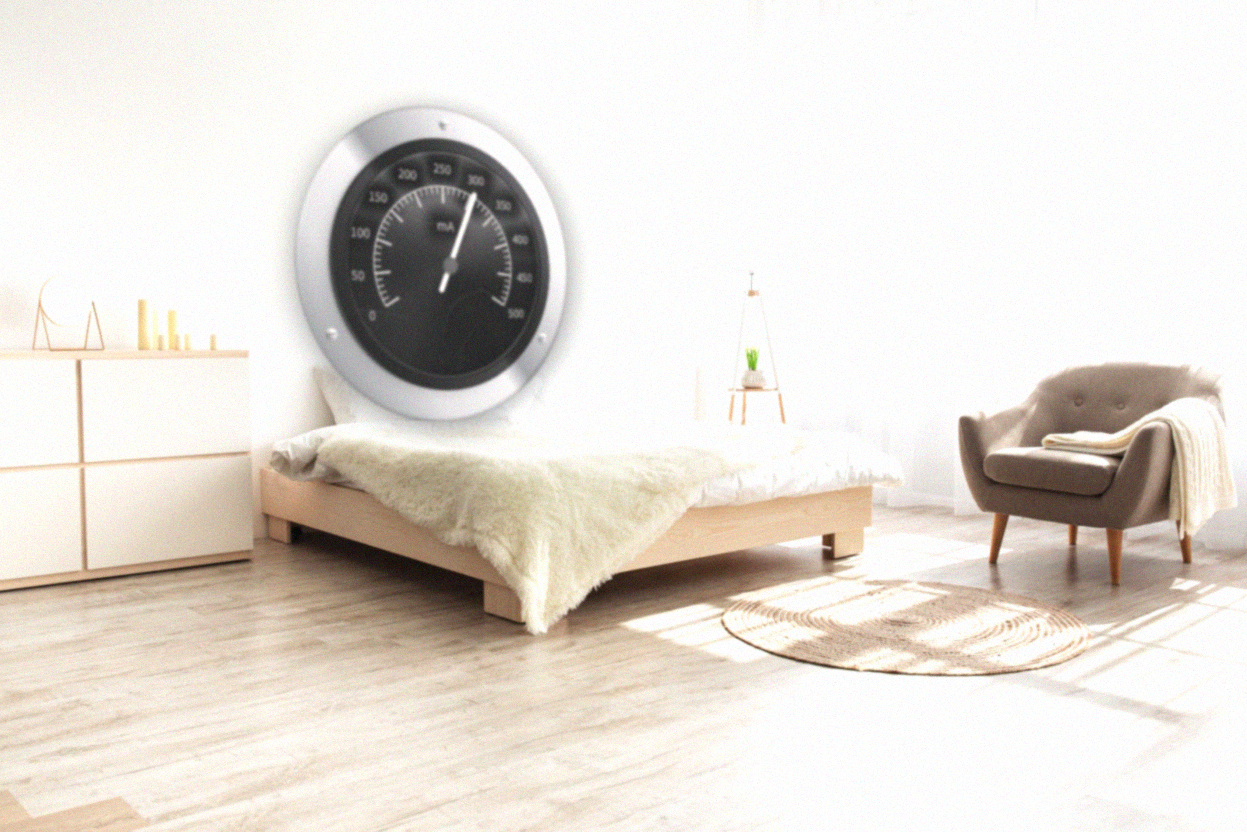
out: 300 mA
